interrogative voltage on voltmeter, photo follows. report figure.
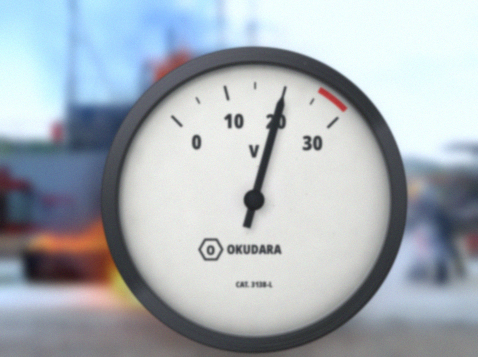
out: 20 V
